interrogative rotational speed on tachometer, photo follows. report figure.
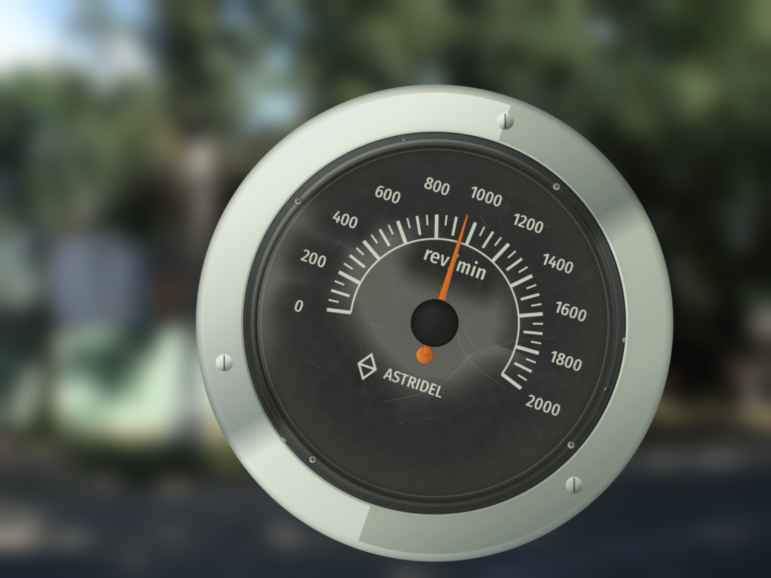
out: 950 rpm
